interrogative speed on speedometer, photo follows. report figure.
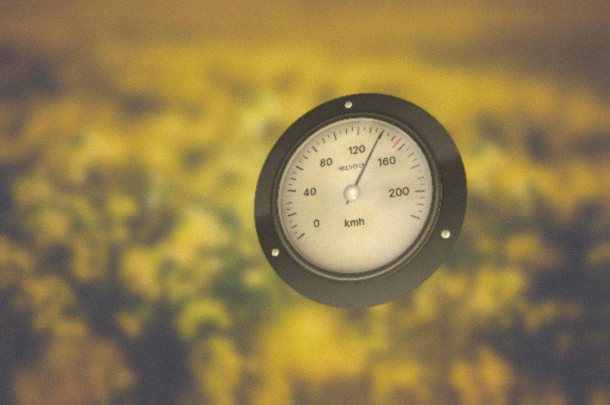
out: 140 km/h
